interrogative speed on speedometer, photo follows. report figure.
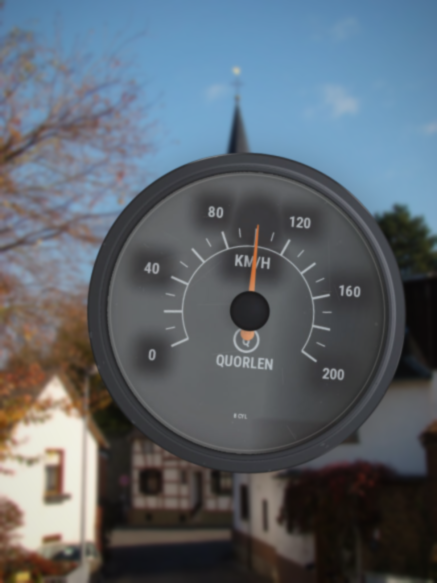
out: 100 km/h
